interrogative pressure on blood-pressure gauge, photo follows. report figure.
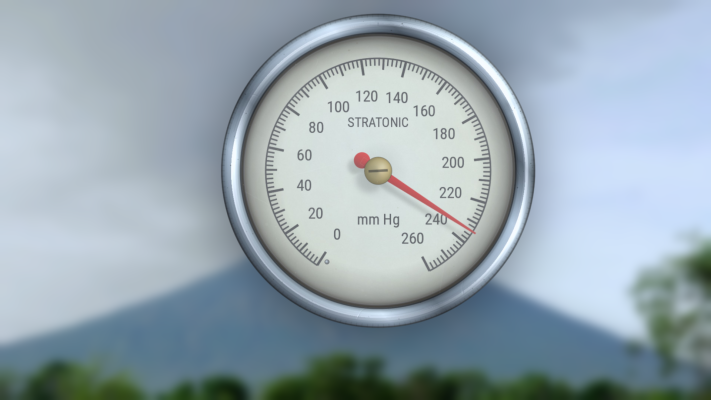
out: 234 mmHg
